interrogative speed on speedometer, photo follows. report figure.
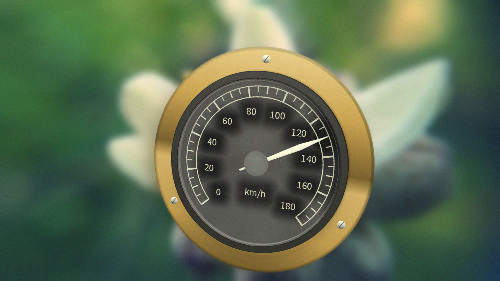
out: 130 km/h
